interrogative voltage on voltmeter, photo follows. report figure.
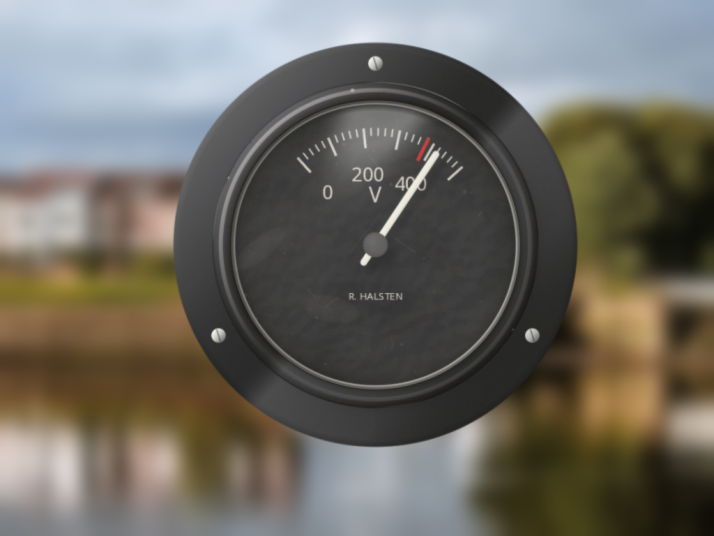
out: 420 V
